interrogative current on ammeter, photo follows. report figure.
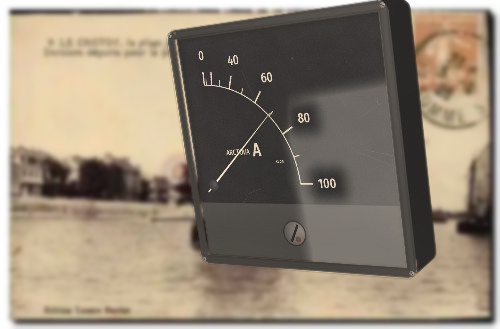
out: 70 A
